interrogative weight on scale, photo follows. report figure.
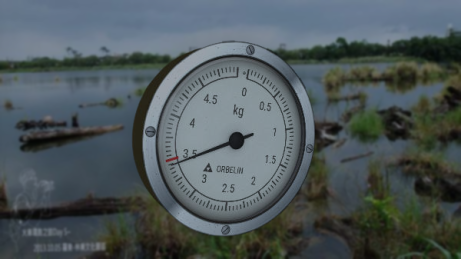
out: 3.45 kg
